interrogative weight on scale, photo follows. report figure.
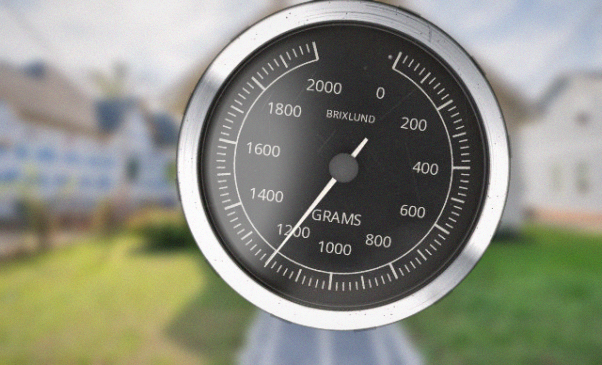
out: 1200 g
